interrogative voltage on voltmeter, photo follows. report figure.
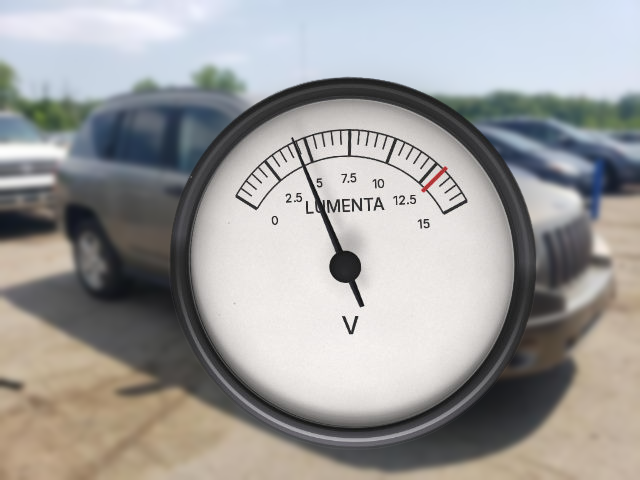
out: 4.5 V
